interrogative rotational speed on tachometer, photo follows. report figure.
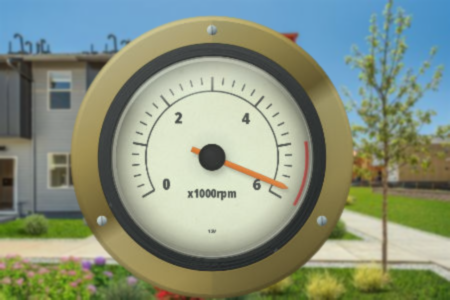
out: 5800 rpm
